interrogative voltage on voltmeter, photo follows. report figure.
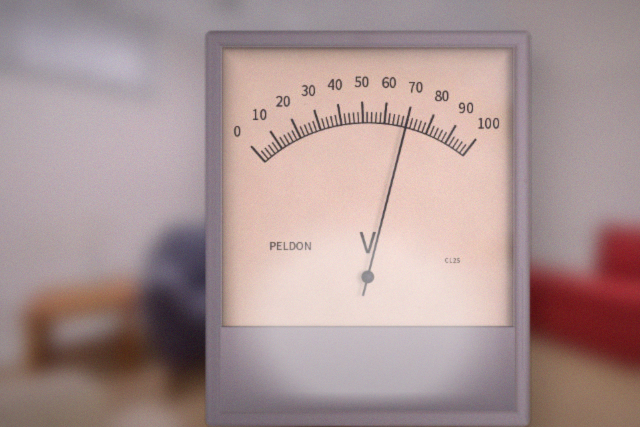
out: 70 V
